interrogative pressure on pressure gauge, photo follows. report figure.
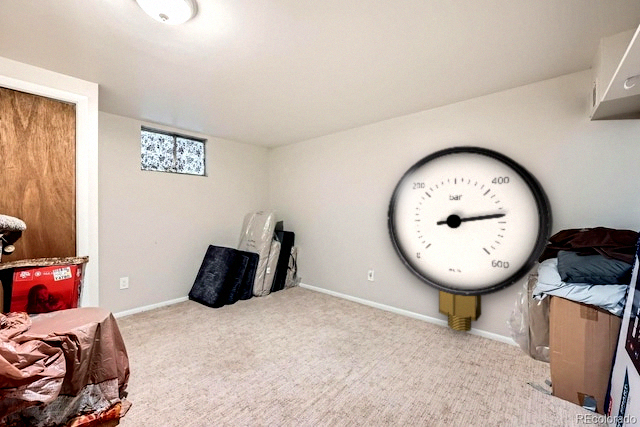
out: 480 bar
